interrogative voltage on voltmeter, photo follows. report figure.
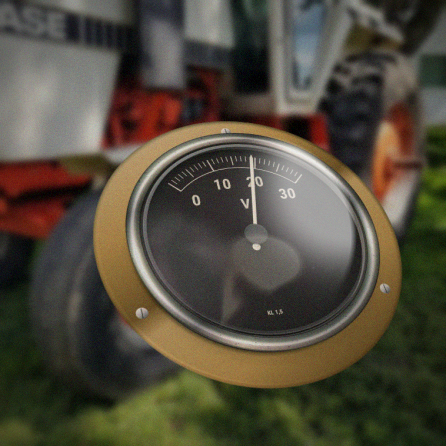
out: 19 V
